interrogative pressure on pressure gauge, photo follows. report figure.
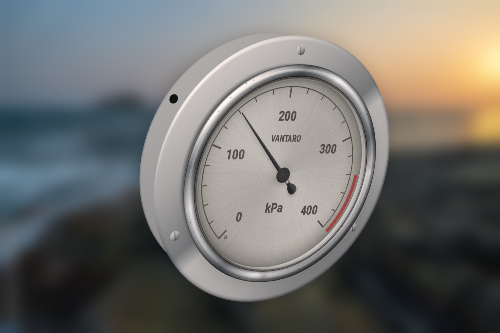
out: 140 kPa
